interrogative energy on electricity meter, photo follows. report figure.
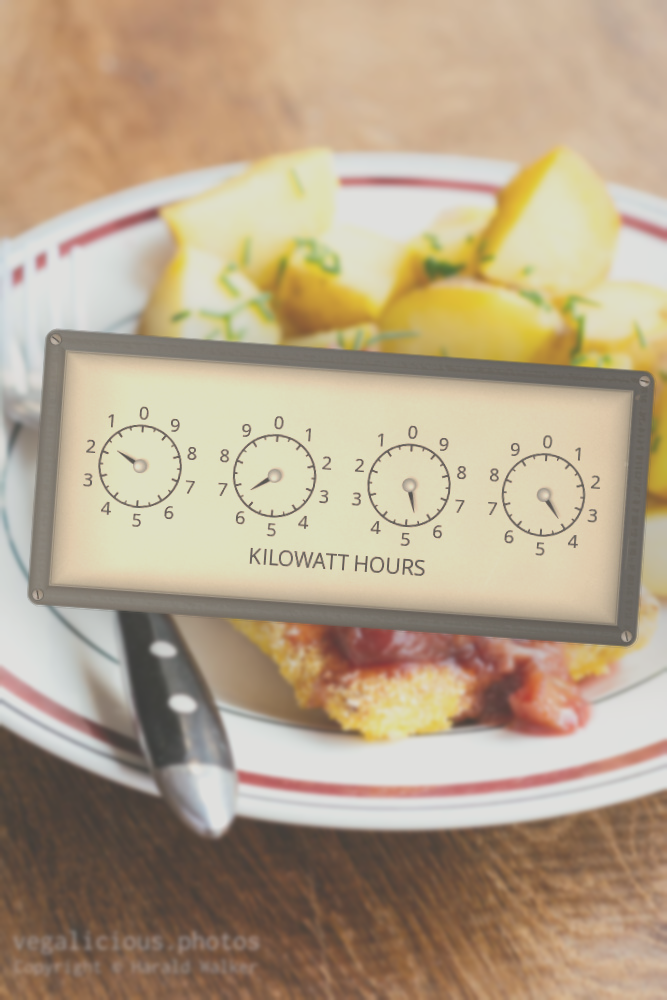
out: 1654 kWh
